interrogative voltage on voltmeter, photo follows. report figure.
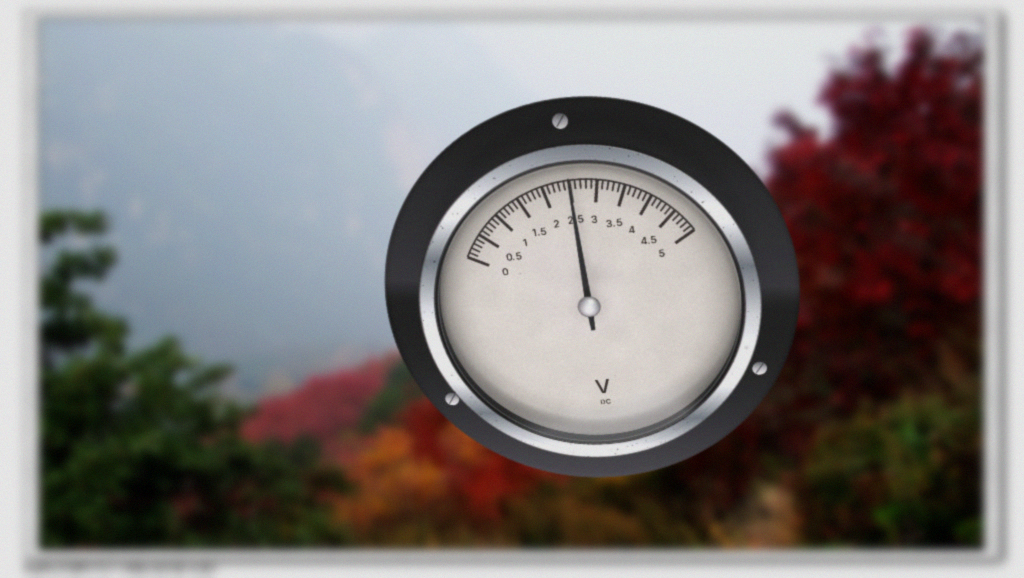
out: 2.5 V
